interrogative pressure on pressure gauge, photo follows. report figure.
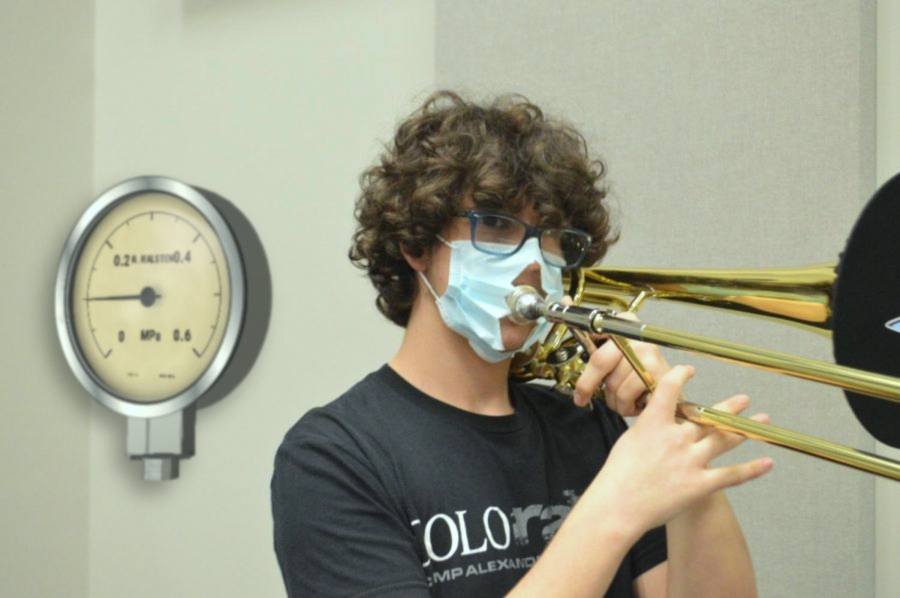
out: 0.1 MPa
